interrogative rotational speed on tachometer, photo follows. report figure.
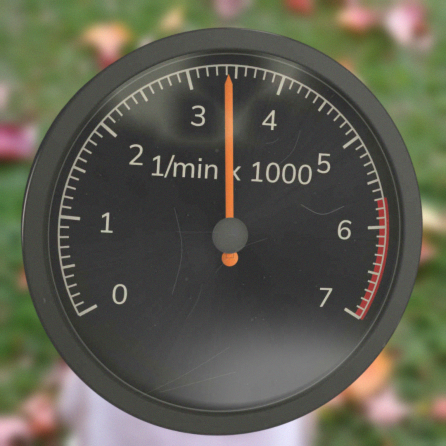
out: 3400 rpm
